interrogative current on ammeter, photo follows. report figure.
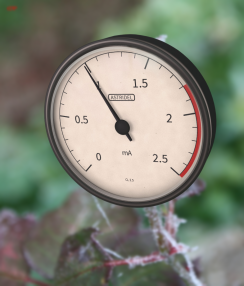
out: 1 mA
